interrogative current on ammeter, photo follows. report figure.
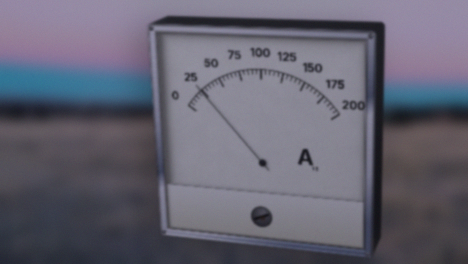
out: 25 A
